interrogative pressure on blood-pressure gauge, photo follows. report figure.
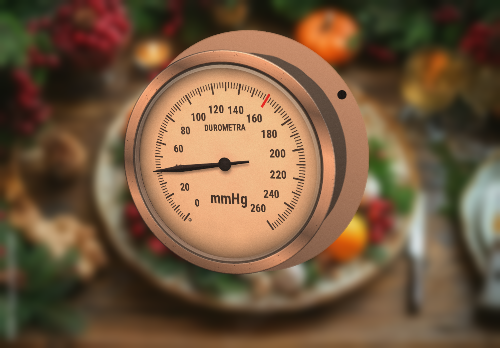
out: 40 mmHg
